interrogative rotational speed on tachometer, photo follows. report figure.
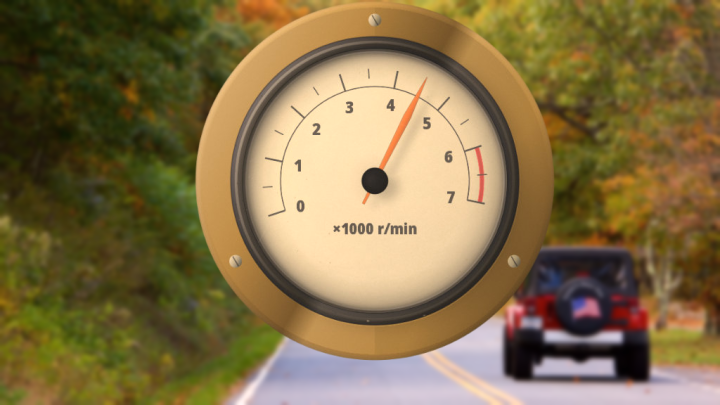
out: 4500 rpm
